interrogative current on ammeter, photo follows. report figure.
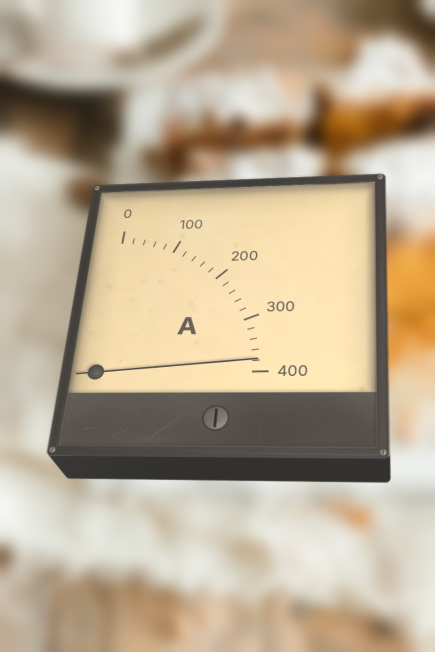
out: 380 A
